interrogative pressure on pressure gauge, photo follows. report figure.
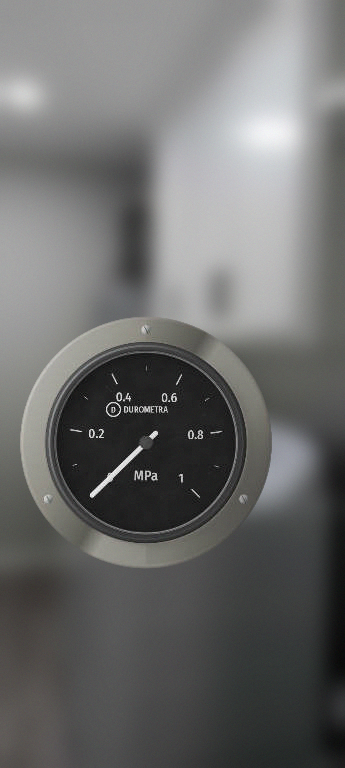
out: 0 MPa
